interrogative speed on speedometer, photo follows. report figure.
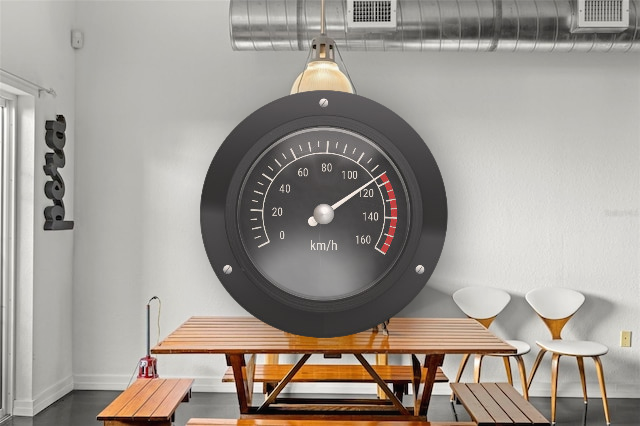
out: 115 km/h
